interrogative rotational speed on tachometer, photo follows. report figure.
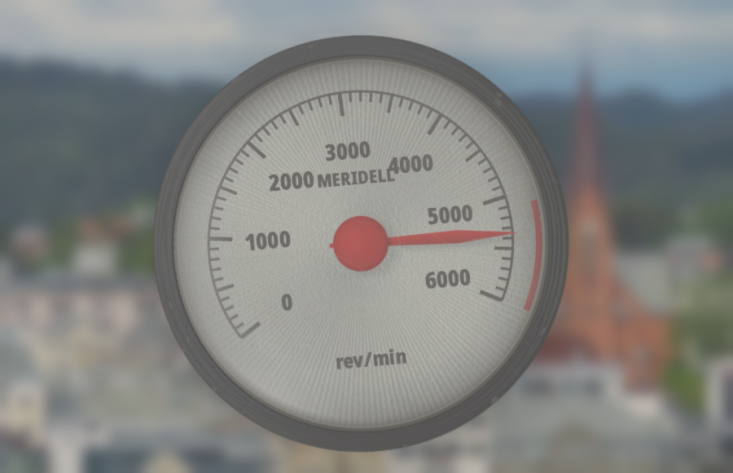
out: 5350 rpm
